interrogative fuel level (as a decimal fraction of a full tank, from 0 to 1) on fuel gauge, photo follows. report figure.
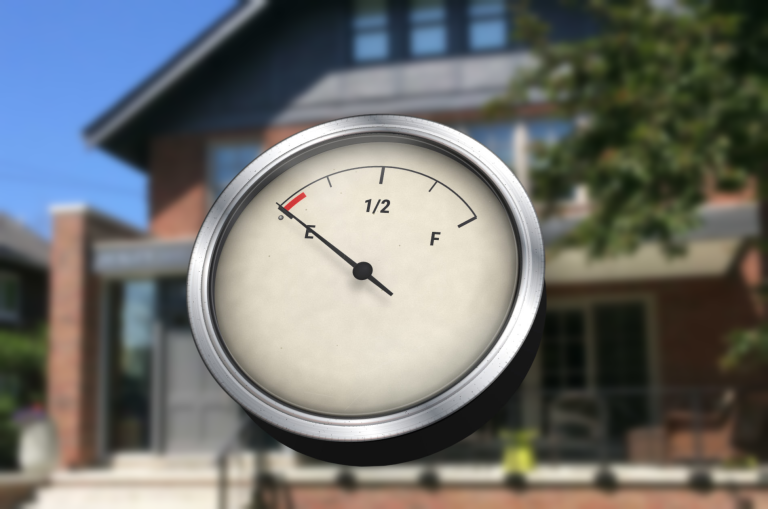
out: 0
